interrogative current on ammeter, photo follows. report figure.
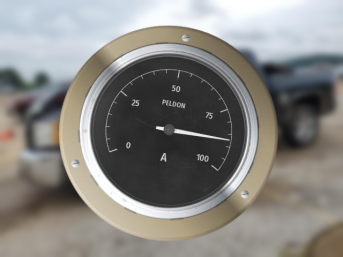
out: 87.5 A
